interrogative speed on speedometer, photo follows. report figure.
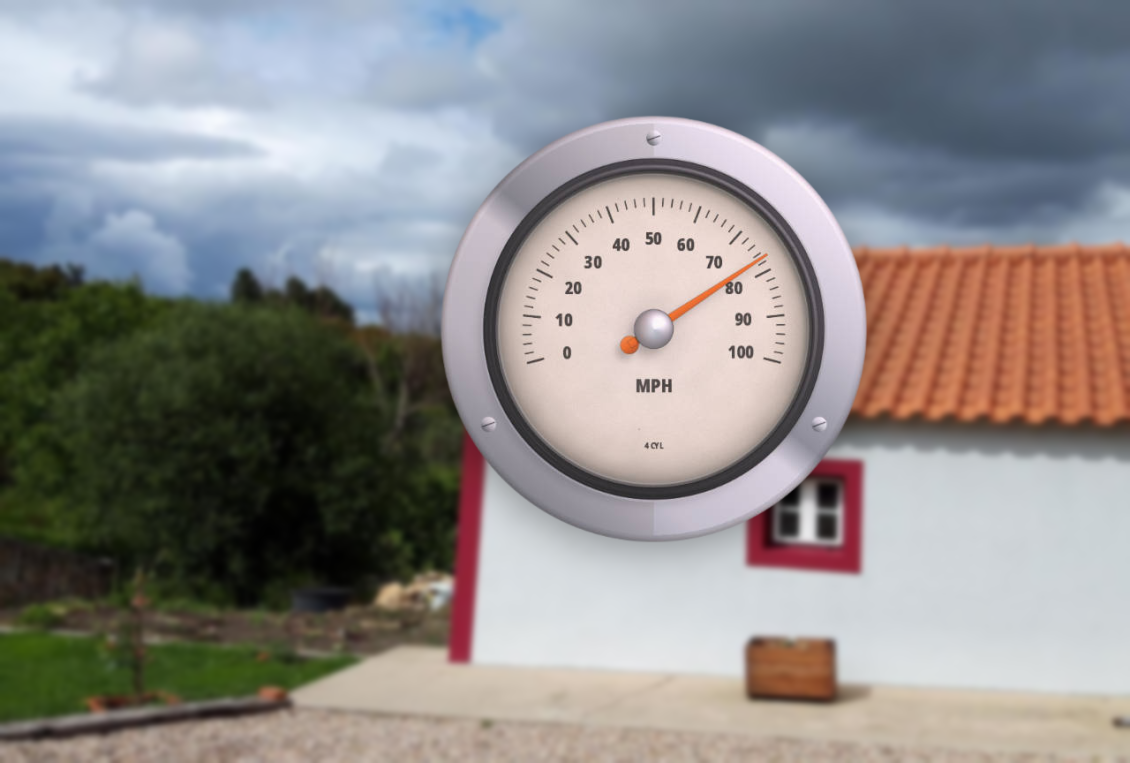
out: 77 mph
